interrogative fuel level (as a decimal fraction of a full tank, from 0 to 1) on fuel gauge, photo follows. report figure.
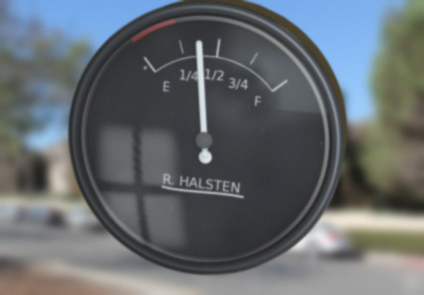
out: 0.375
